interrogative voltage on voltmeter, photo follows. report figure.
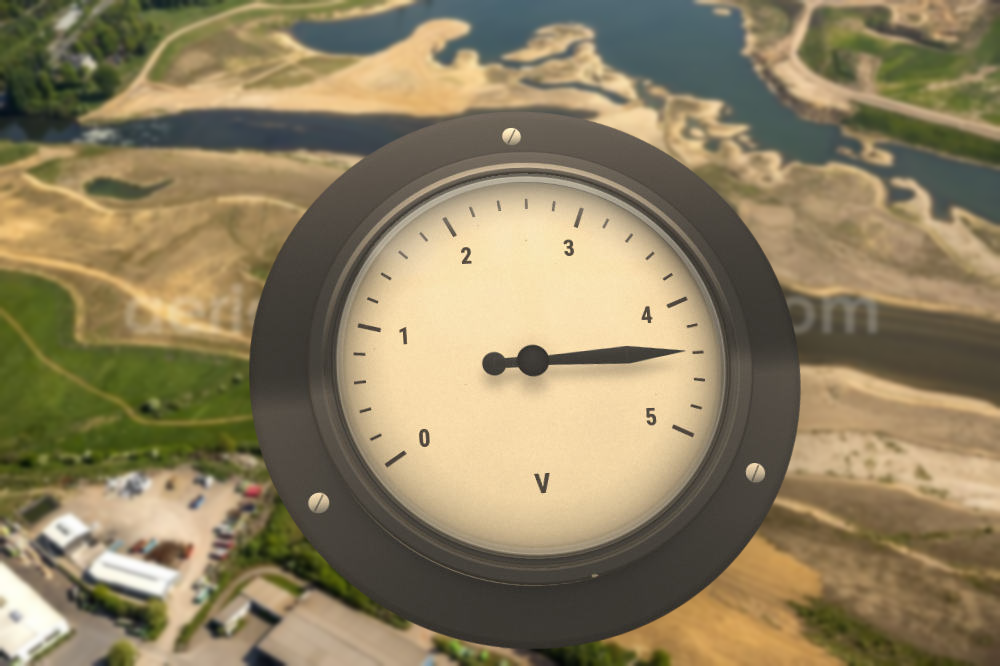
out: 4.4 V
